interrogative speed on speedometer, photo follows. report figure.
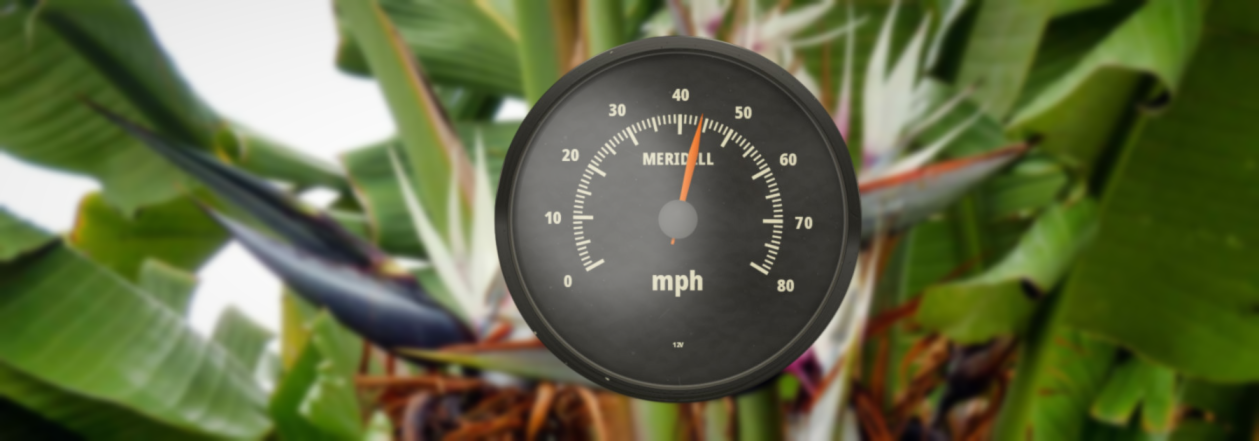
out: 44 mph
